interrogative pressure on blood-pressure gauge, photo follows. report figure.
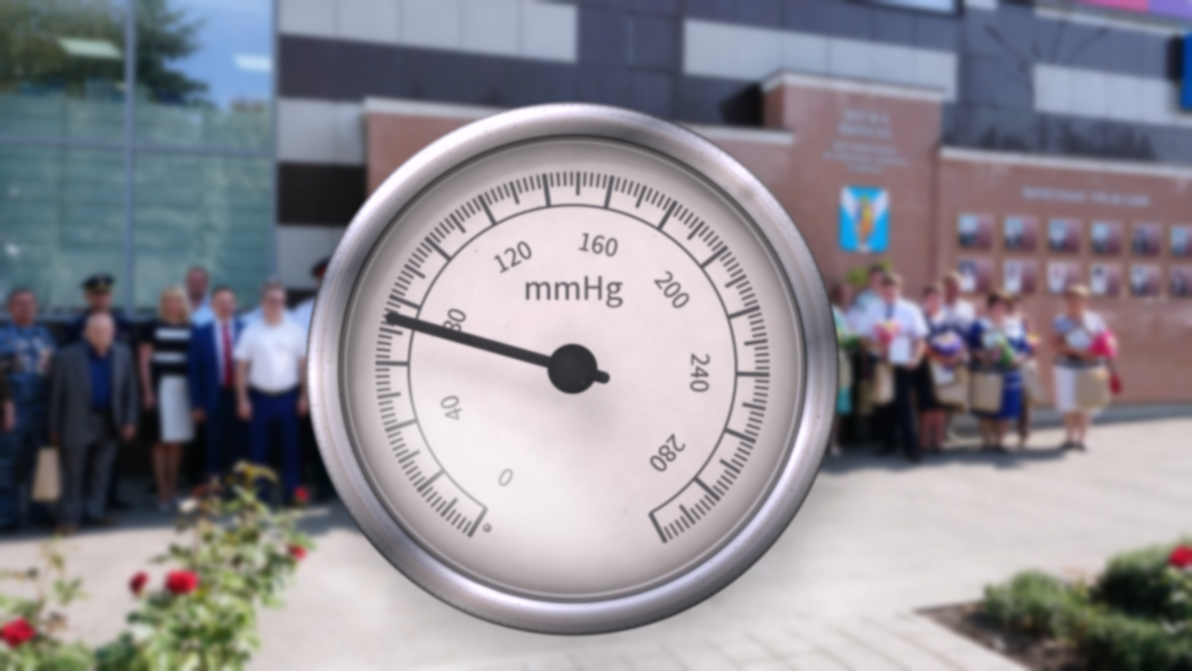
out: 74 mmHg
